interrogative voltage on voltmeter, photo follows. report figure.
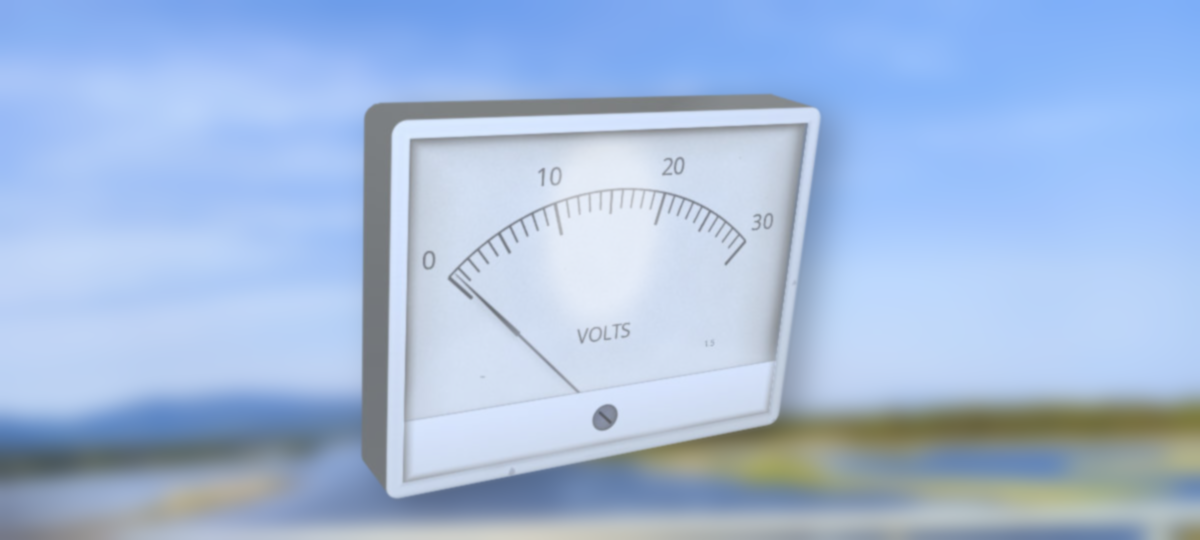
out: 0.5 V
